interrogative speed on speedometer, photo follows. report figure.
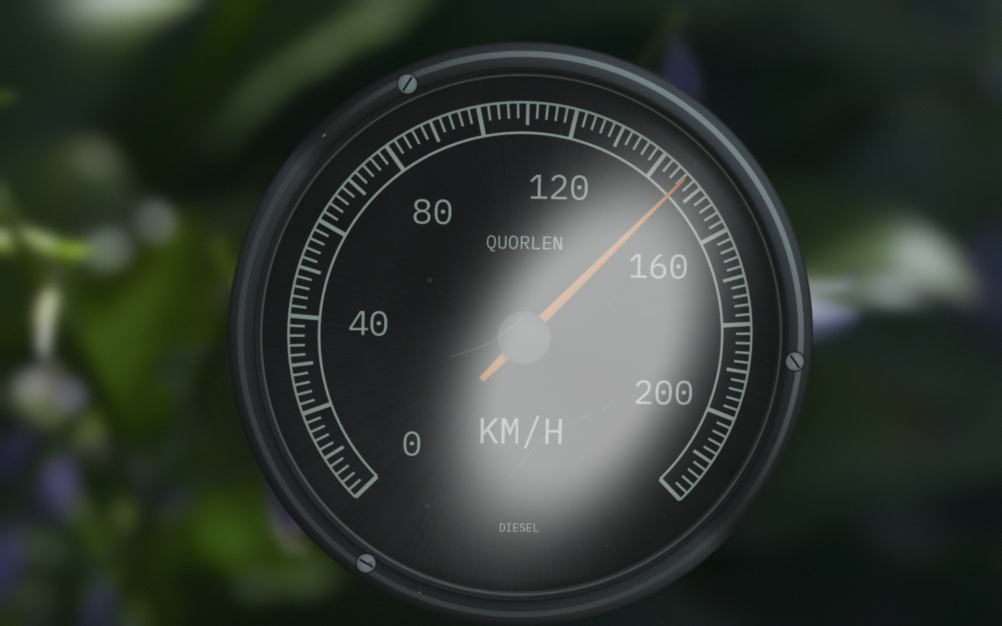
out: 146 km/h
